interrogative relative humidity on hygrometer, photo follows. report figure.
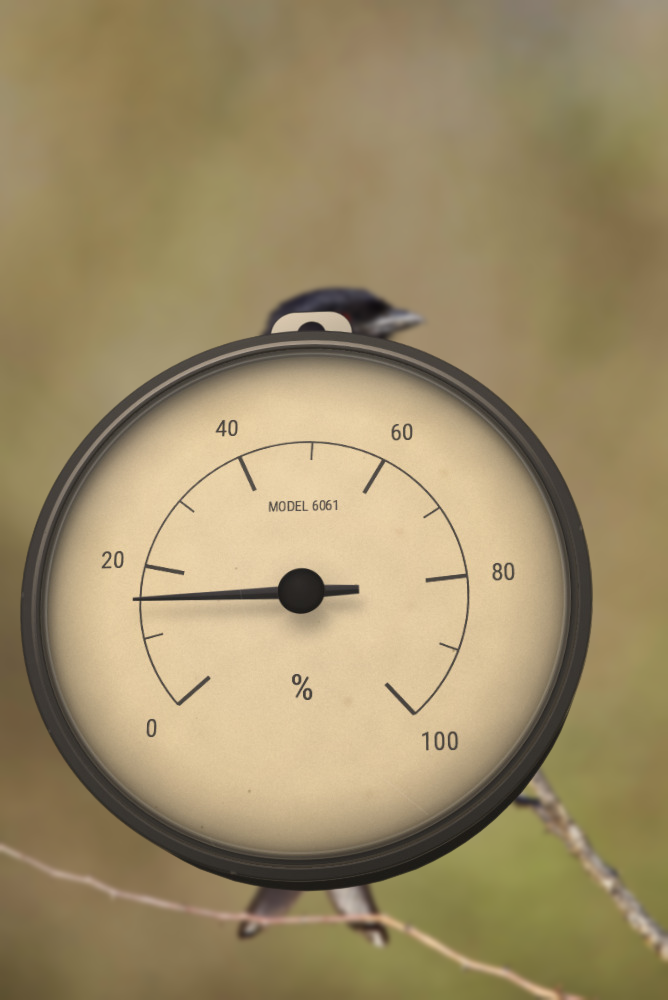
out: 15 %
